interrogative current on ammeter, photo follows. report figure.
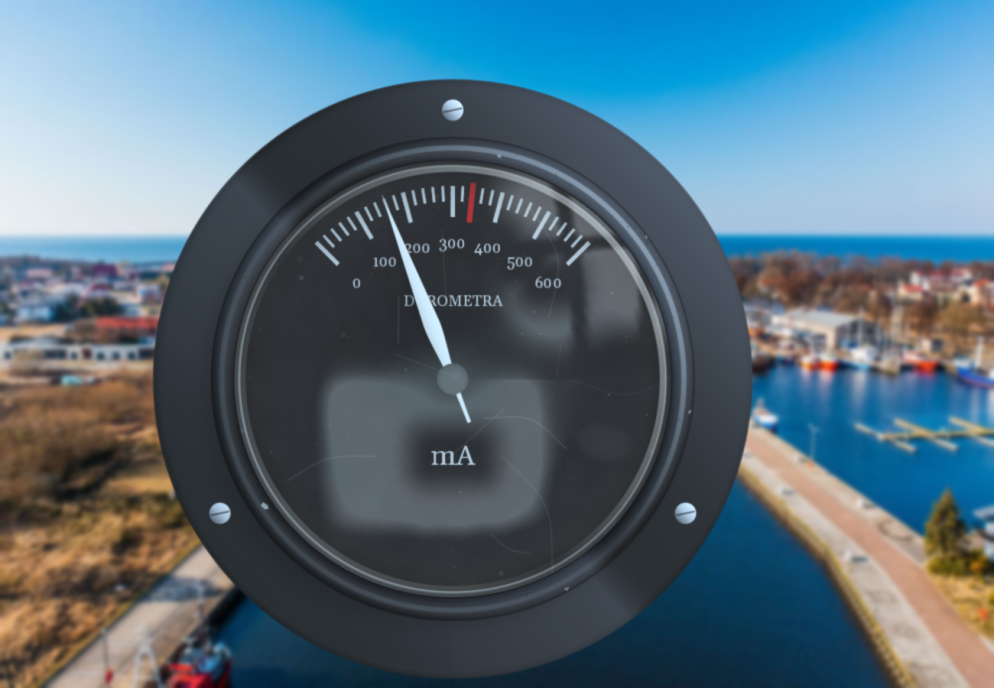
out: 160 mA
